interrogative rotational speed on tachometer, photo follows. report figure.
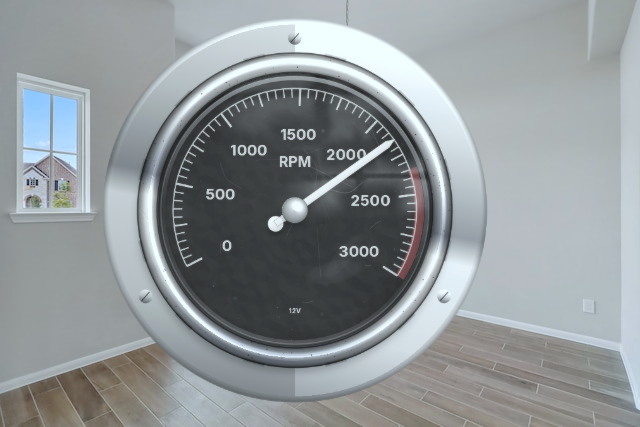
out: 2150 rpm
